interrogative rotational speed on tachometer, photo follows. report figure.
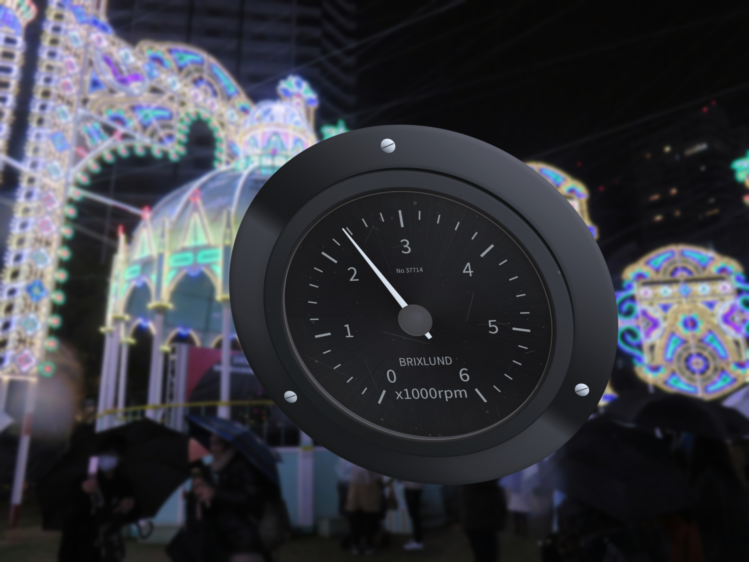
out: 2400 rpm
